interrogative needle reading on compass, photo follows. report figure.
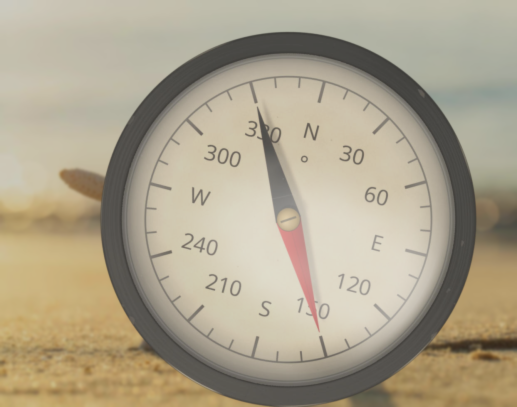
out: 150 °
